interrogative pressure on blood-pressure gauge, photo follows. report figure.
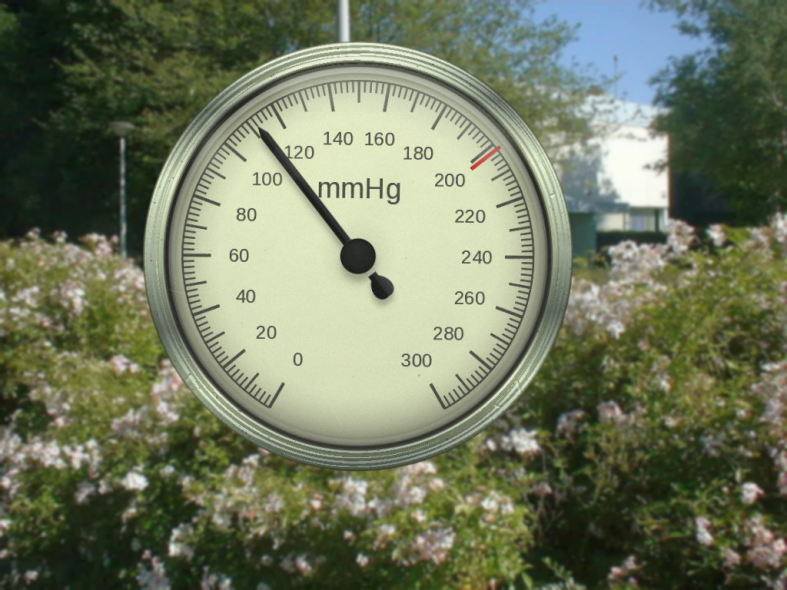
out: 112 mmHg
